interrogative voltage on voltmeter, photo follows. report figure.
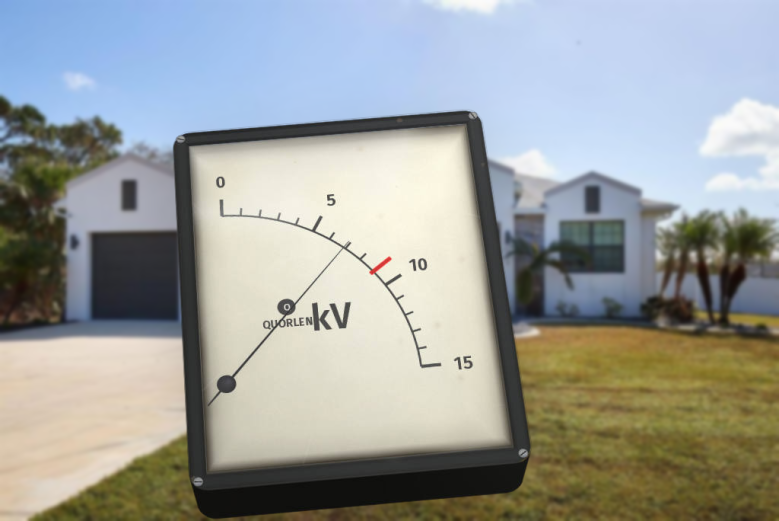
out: 7 kV
